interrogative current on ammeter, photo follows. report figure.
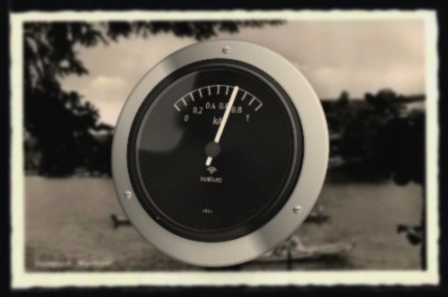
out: 0.7 kA
